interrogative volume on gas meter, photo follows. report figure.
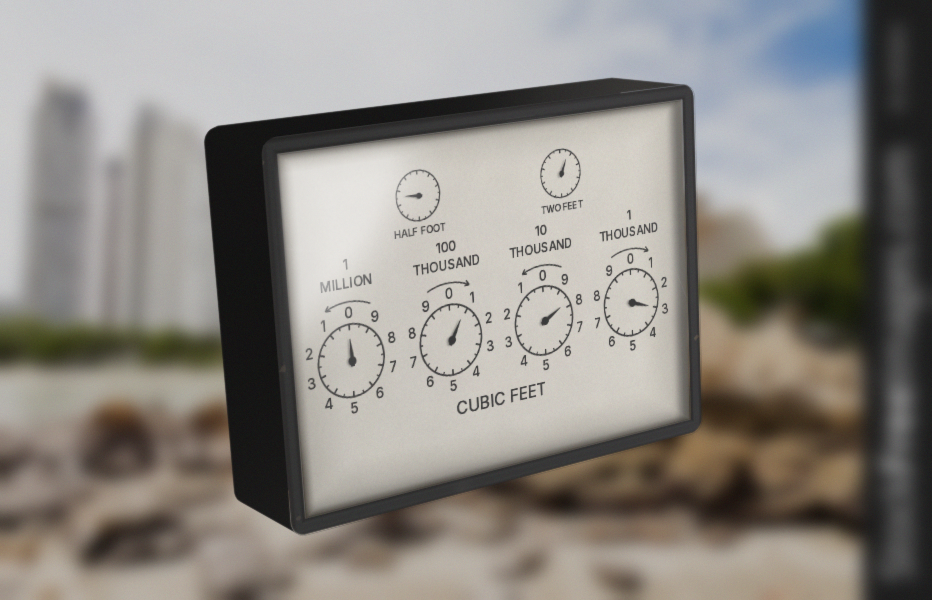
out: 8300 ft³
